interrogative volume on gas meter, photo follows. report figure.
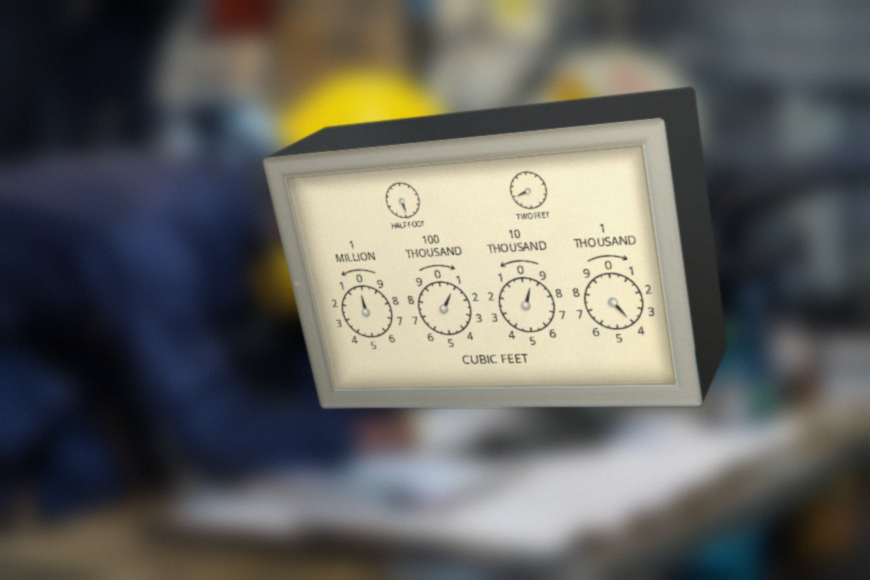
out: 9400 ft³
